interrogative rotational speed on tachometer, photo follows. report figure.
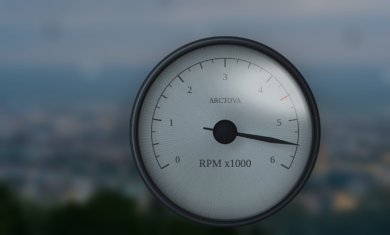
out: 5500 rpm
